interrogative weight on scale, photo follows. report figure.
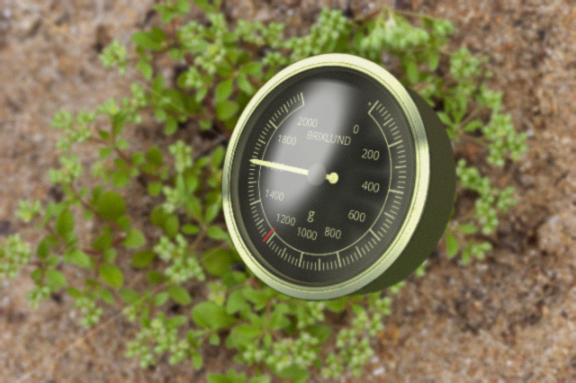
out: 1600 g
